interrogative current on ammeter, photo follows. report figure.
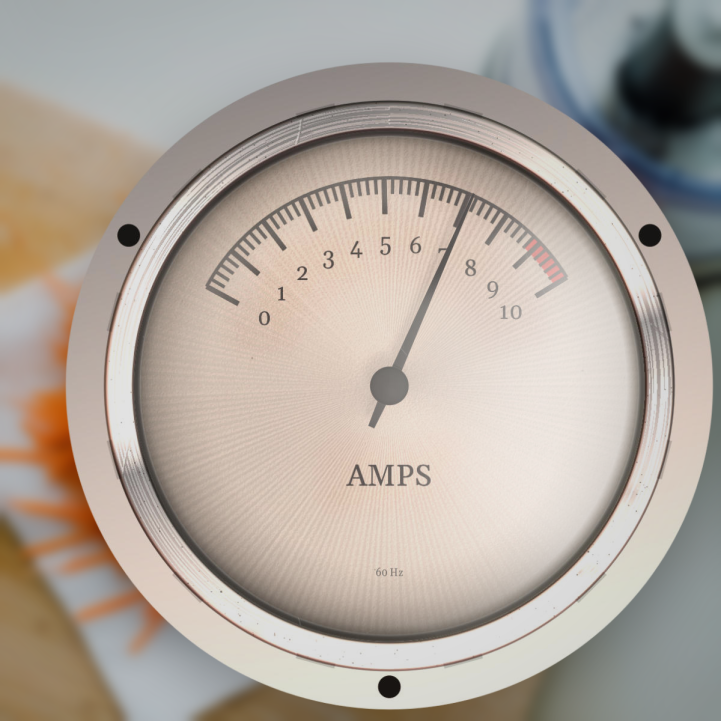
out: 7.1 A
